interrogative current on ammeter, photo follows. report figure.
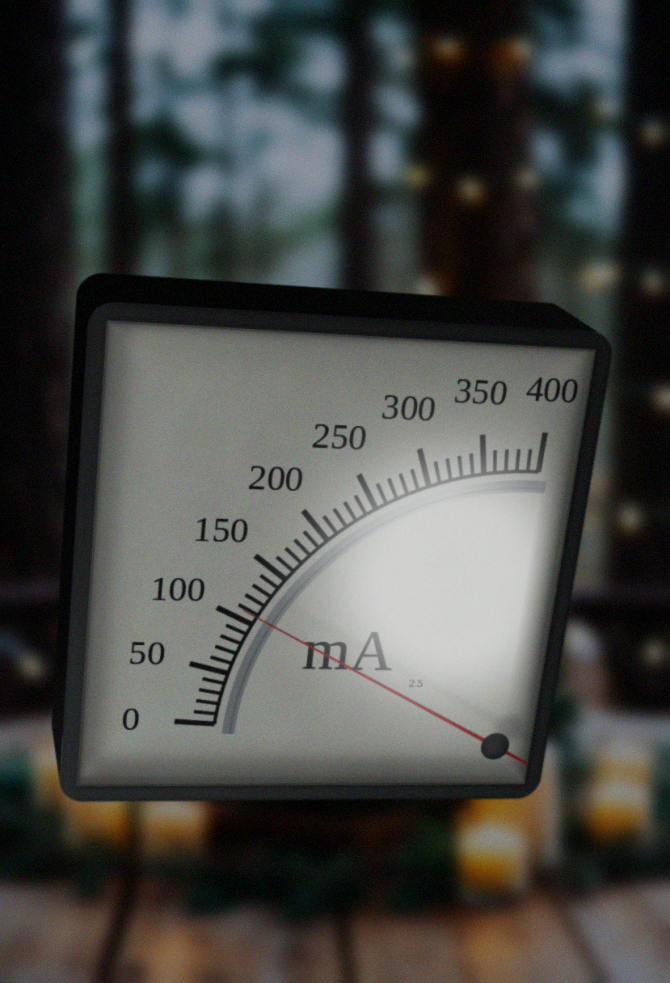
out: 110 mA
